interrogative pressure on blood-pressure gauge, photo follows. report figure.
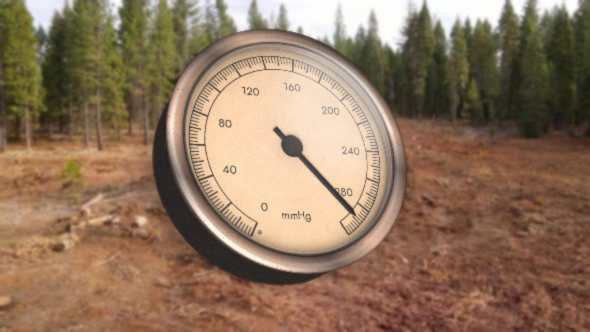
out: 290 mmHg
